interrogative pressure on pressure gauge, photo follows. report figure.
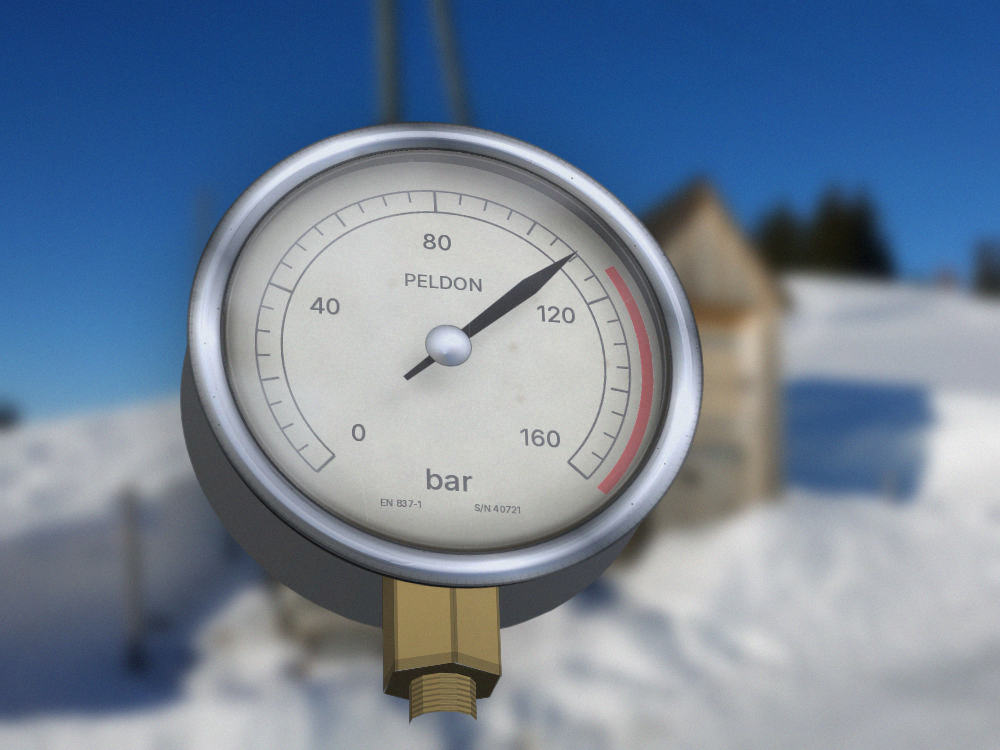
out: 110 bar
